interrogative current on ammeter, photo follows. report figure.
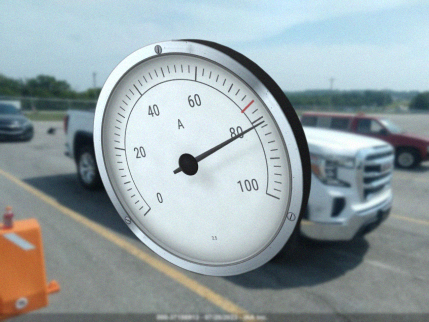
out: 81 A
